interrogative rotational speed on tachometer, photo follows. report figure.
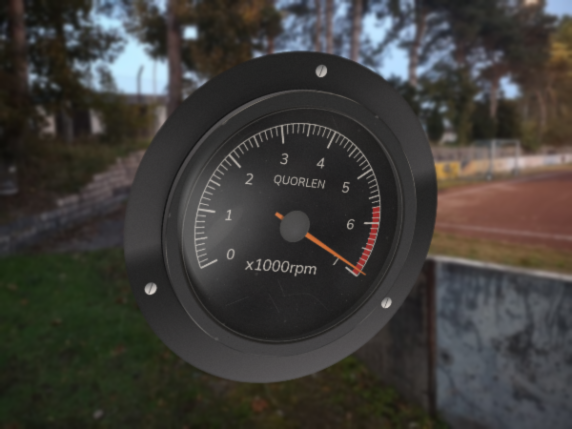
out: 6900 rpm
